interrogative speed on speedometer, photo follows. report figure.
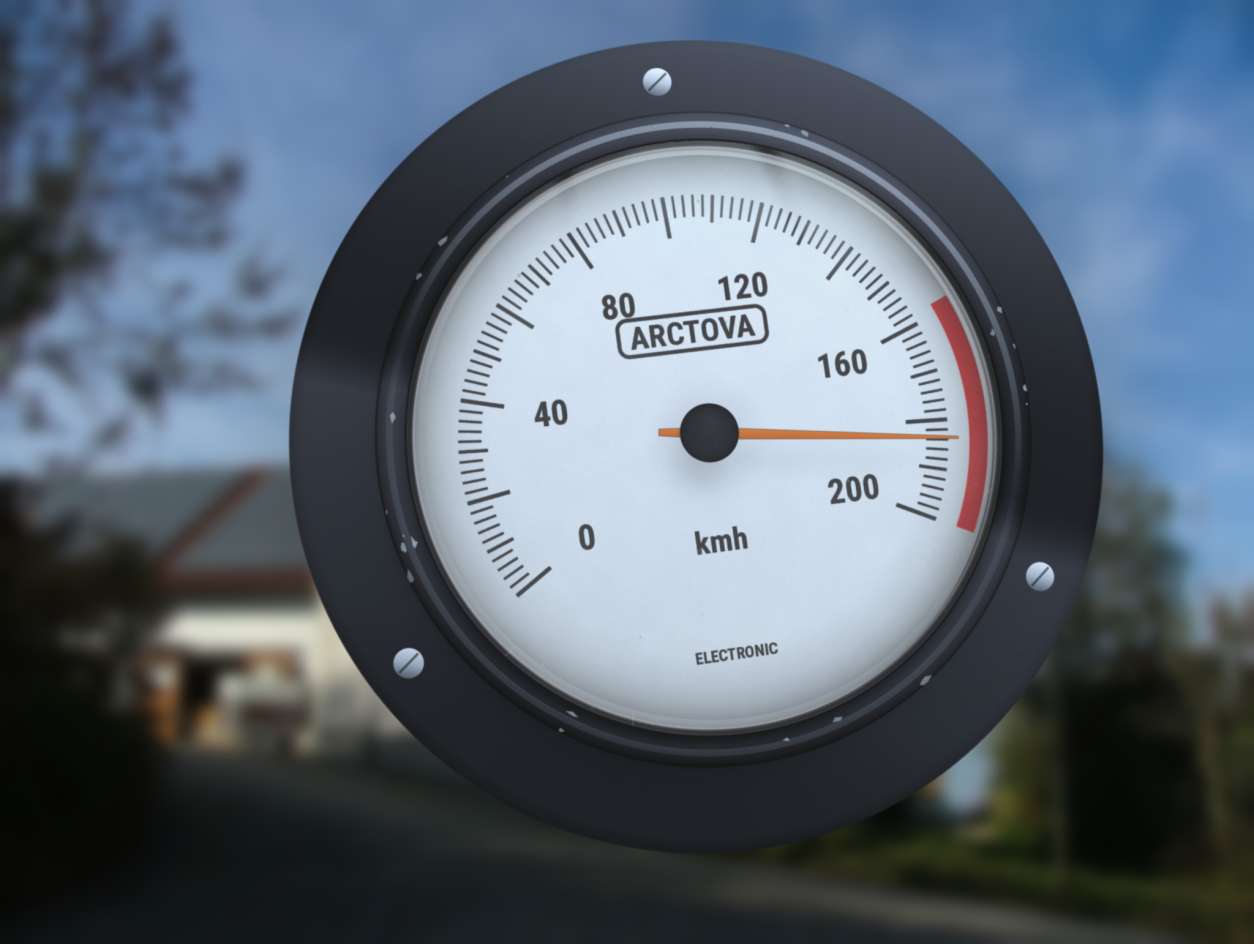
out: 184 km/h
